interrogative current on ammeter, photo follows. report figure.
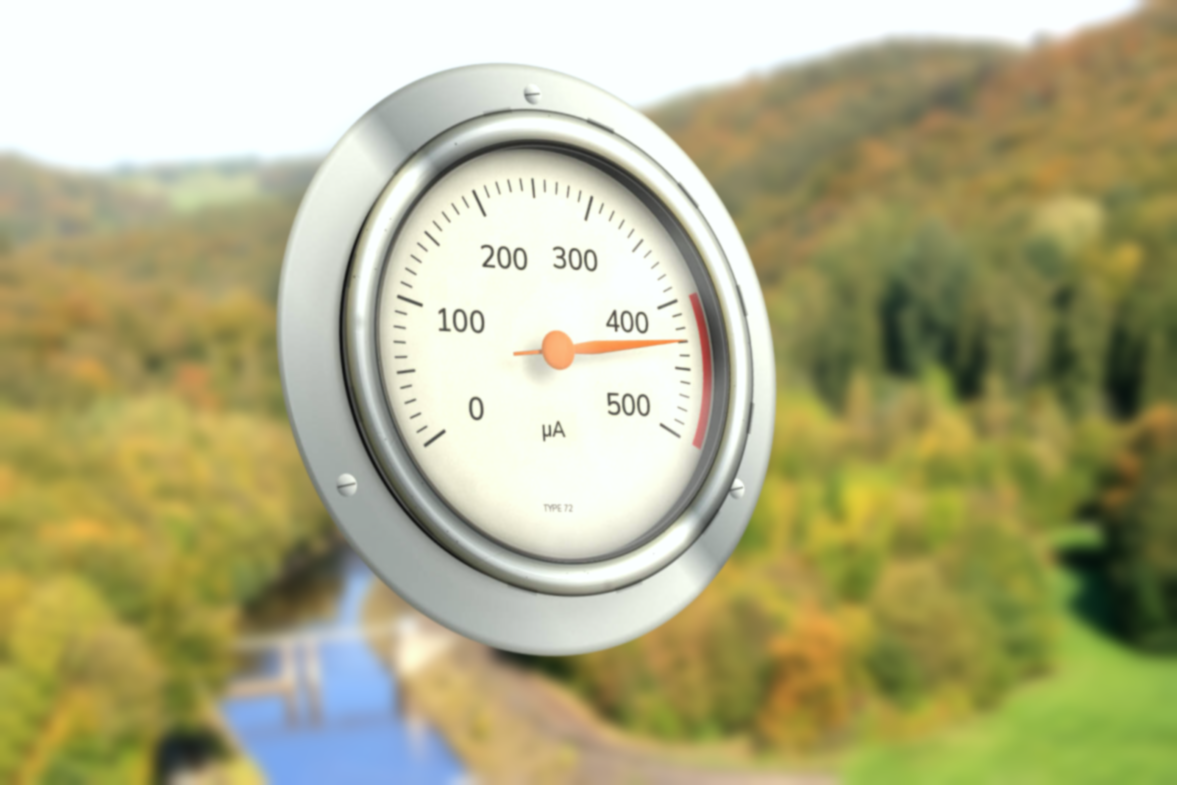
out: 430 µA
